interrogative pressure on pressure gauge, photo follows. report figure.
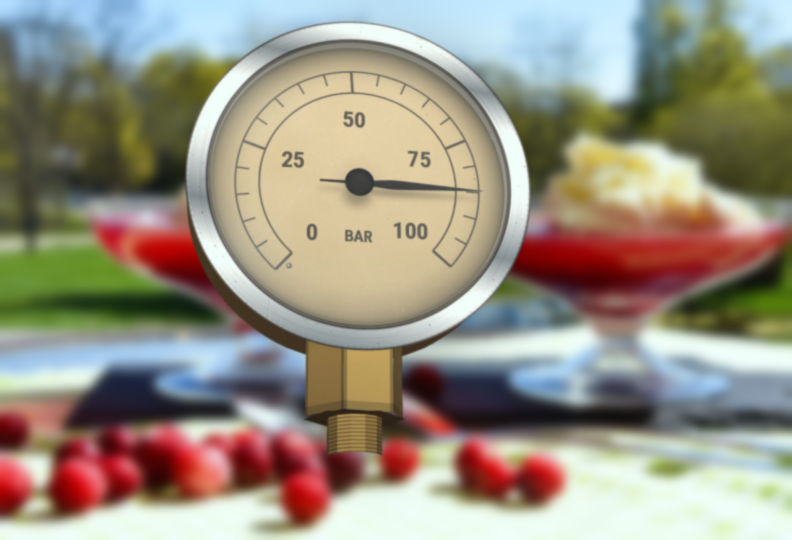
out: 85 bar
